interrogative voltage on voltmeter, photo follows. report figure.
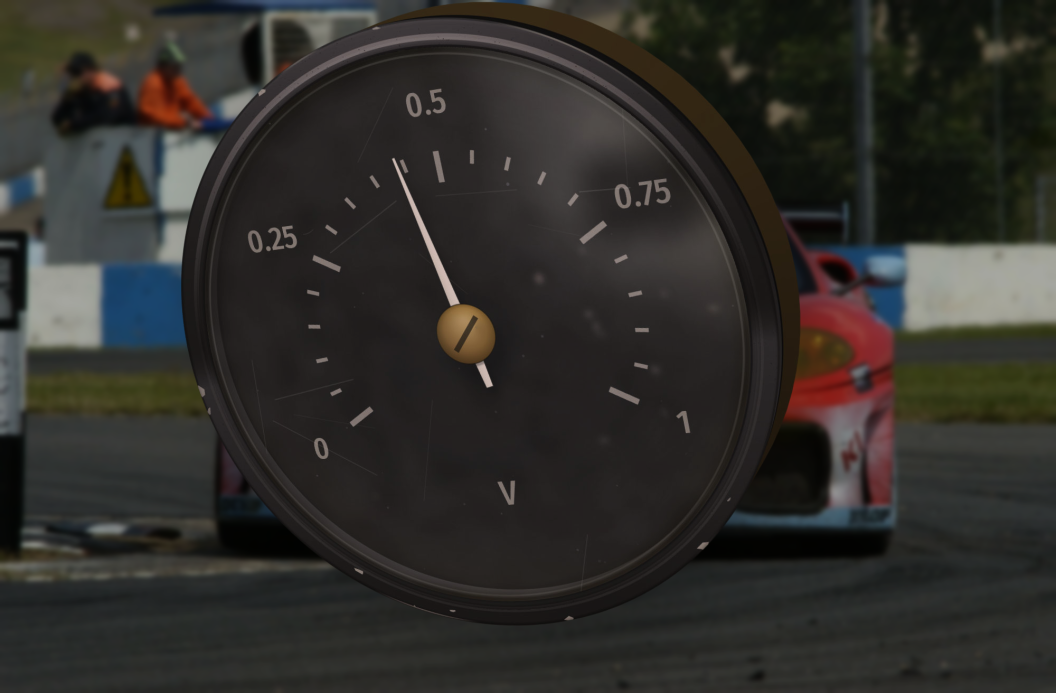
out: 0.45 V
